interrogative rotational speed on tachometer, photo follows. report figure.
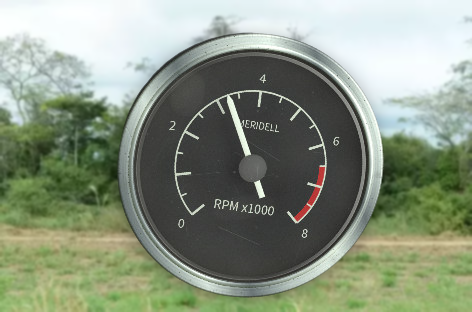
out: 3250 rpm
